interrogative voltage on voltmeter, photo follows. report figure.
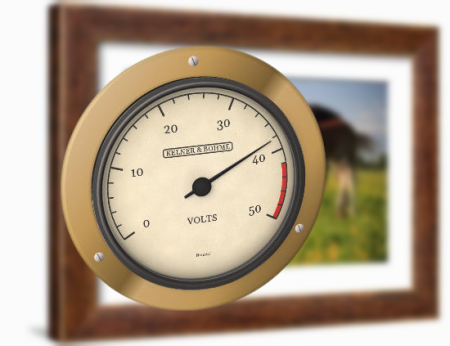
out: 38 V
